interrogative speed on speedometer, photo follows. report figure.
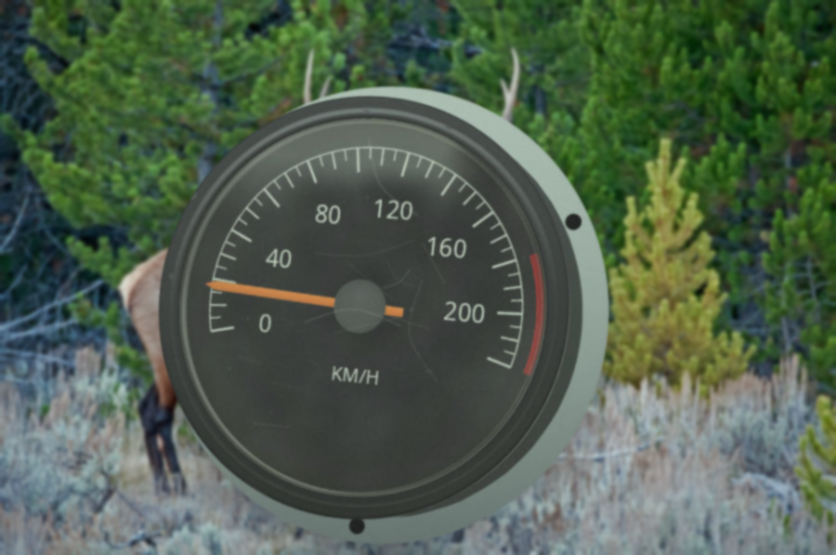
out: 17.5 km/h
